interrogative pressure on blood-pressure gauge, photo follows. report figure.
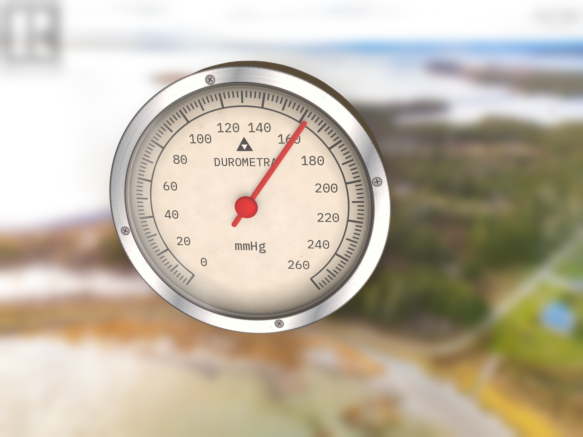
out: 162 mmHg
